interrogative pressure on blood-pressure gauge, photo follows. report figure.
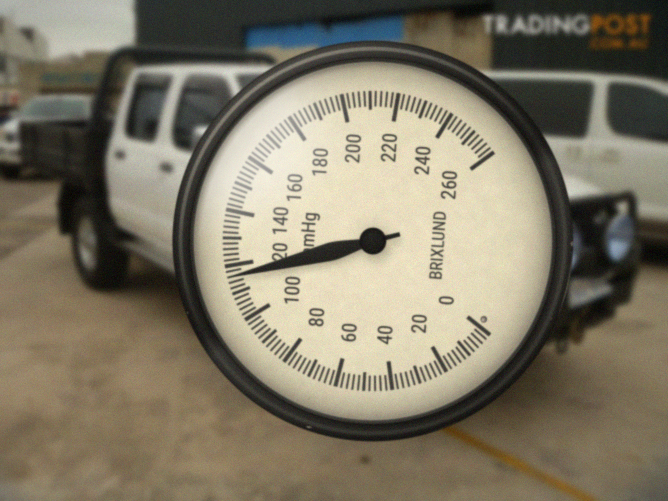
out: 116 mmHg
